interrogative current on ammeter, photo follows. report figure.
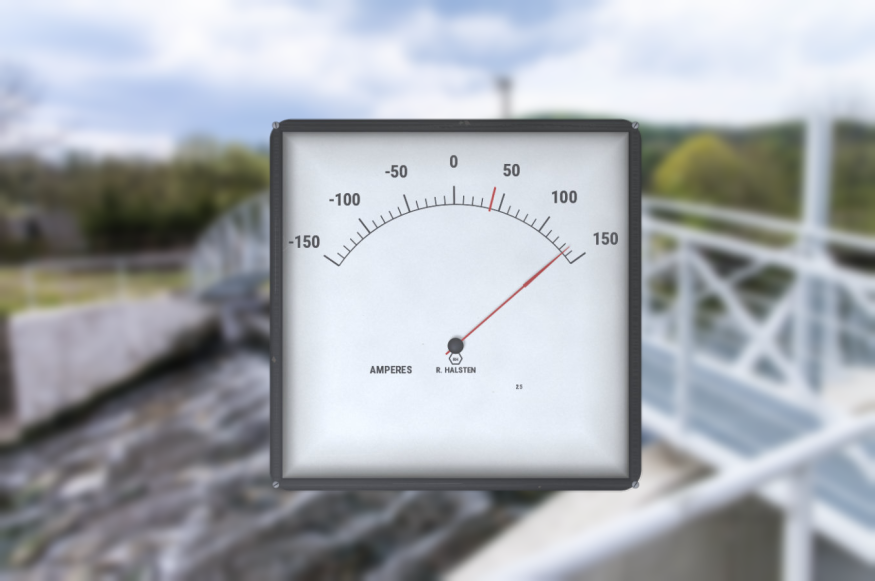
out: 135 A
